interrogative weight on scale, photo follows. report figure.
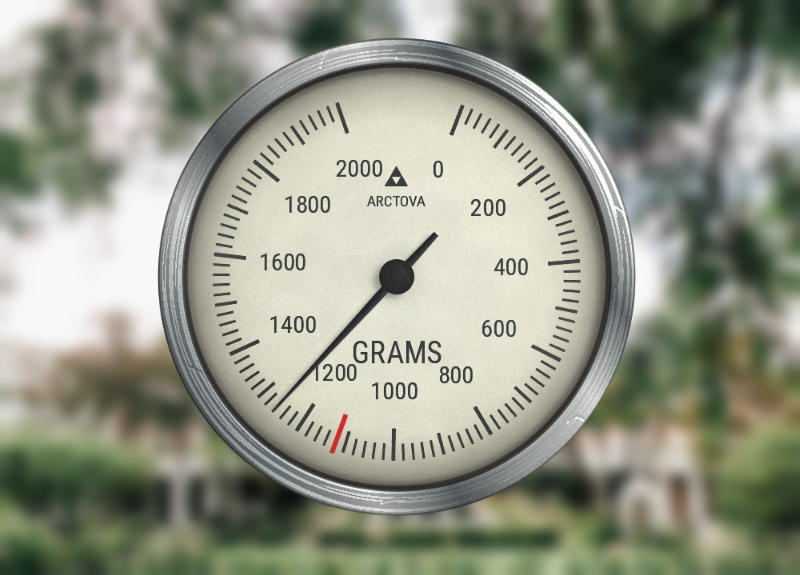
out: 1260 g
